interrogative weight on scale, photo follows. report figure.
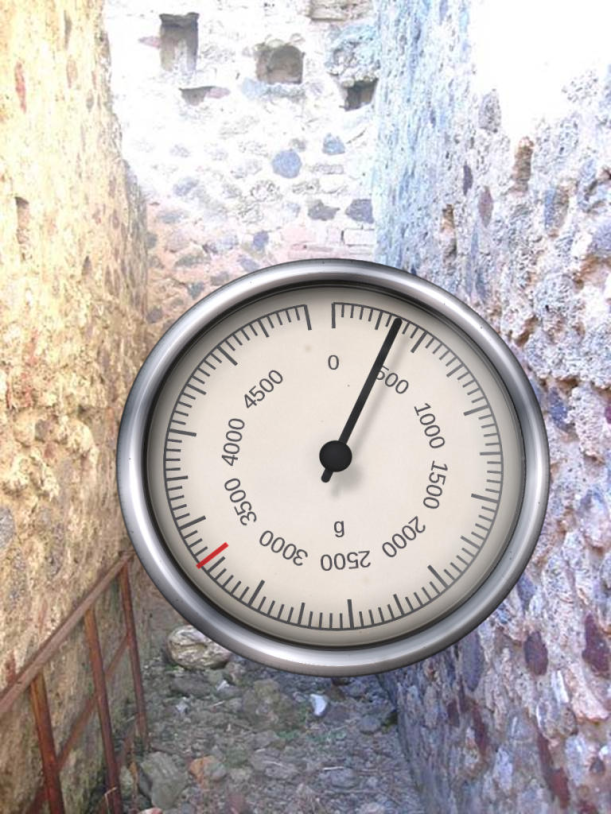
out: 350 g
